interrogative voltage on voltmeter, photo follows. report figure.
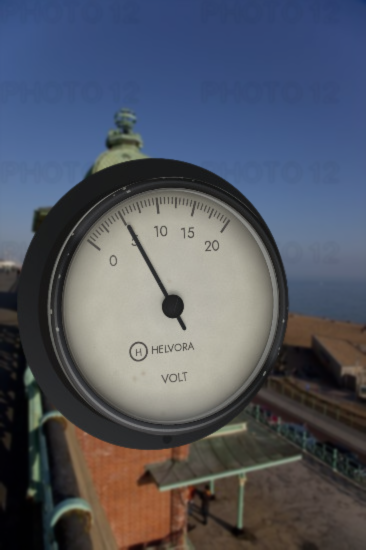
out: 5 V
